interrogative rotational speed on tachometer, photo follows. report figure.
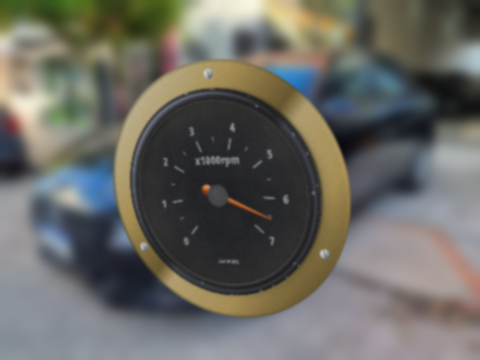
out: 6500 rpm
